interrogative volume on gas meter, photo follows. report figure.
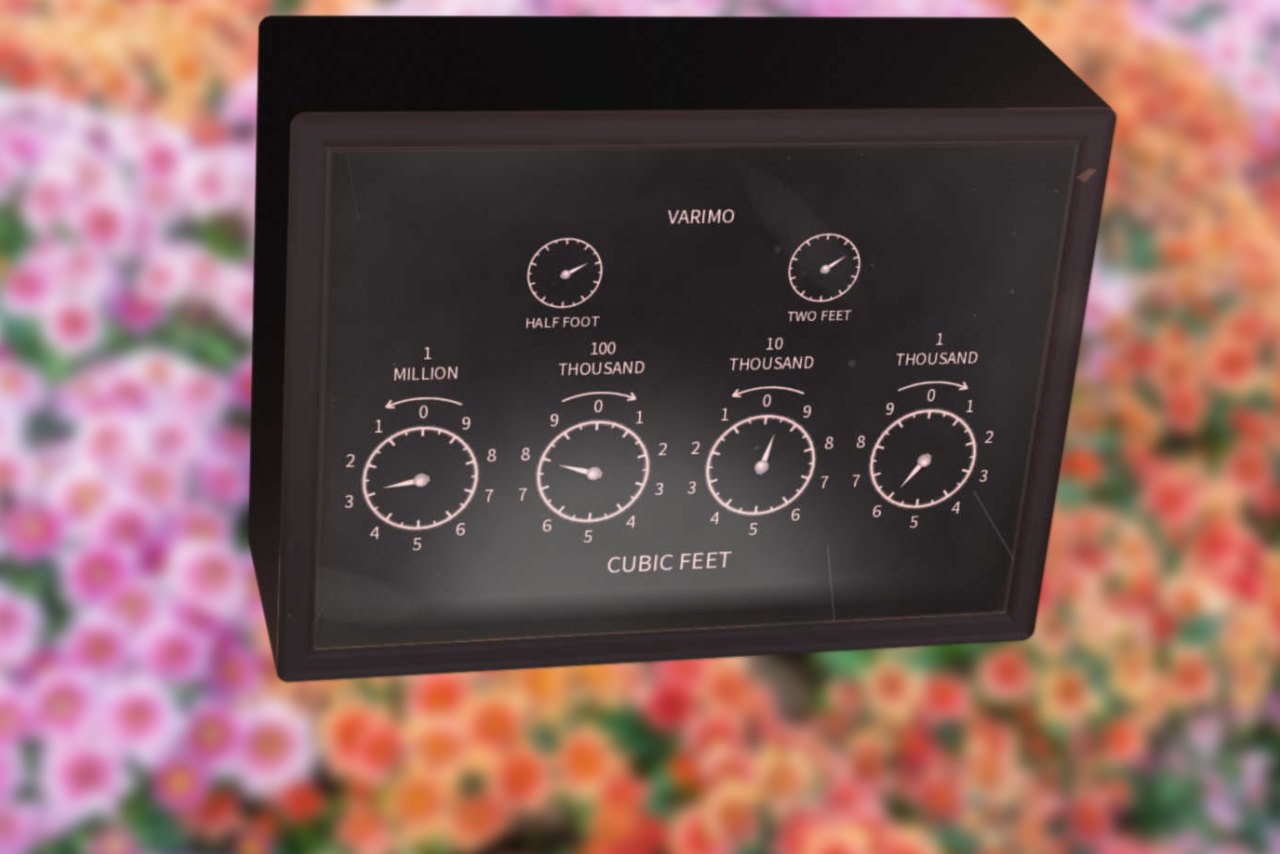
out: 279600 ft³
